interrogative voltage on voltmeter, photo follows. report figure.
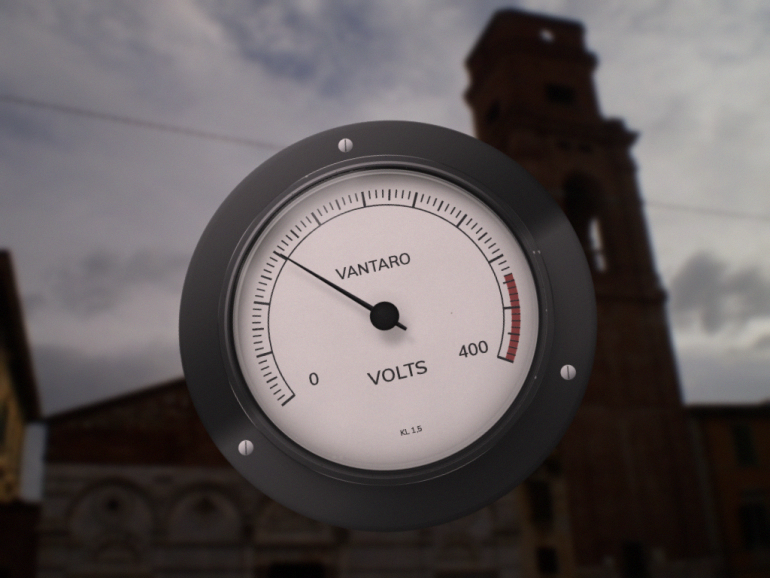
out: 120 V
